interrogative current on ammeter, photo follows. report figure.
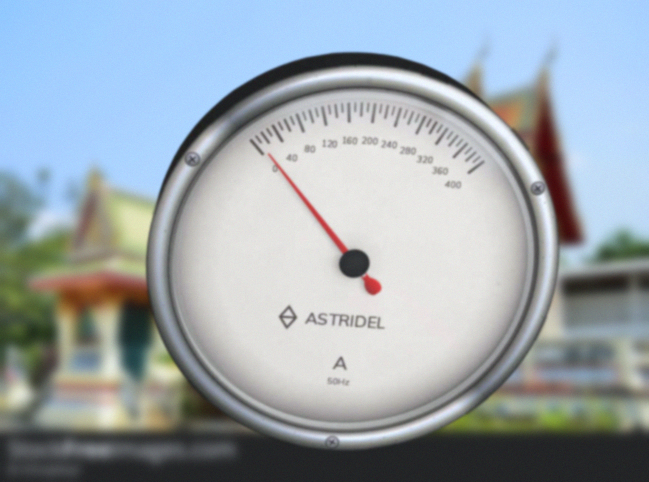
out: 10 A
